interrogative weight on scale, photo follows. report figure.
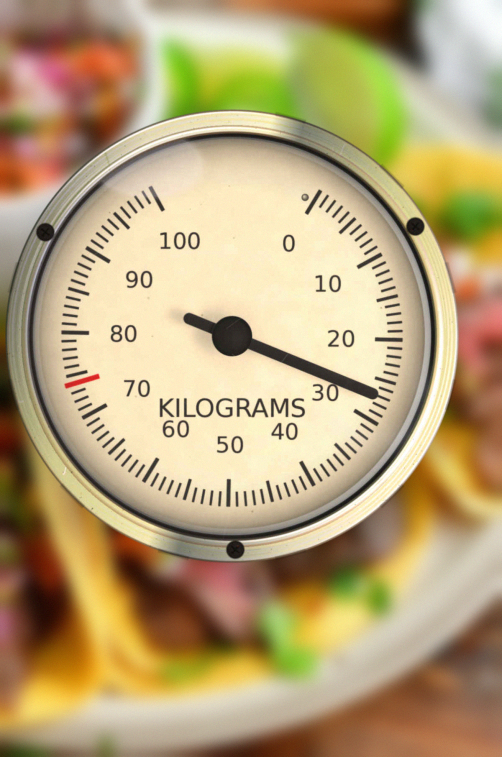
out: 27 kg
